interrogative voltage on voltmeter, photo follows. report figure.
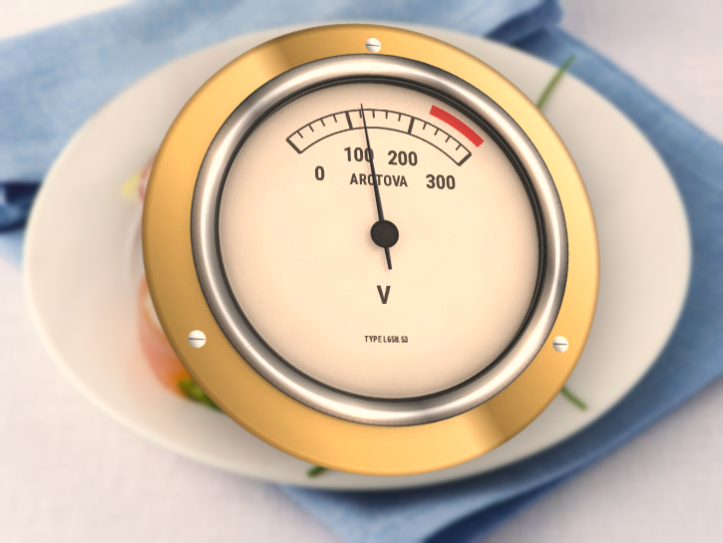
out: 120 V
